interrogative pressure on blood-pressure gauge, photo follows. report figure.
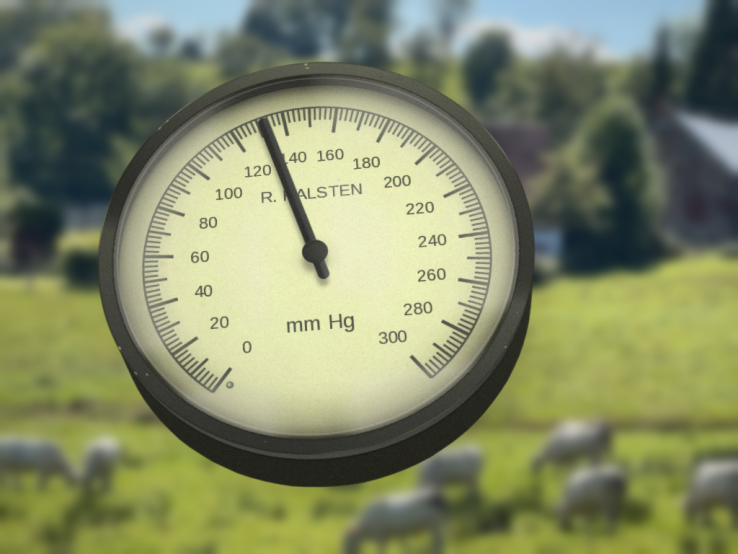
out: 132 mmHg
